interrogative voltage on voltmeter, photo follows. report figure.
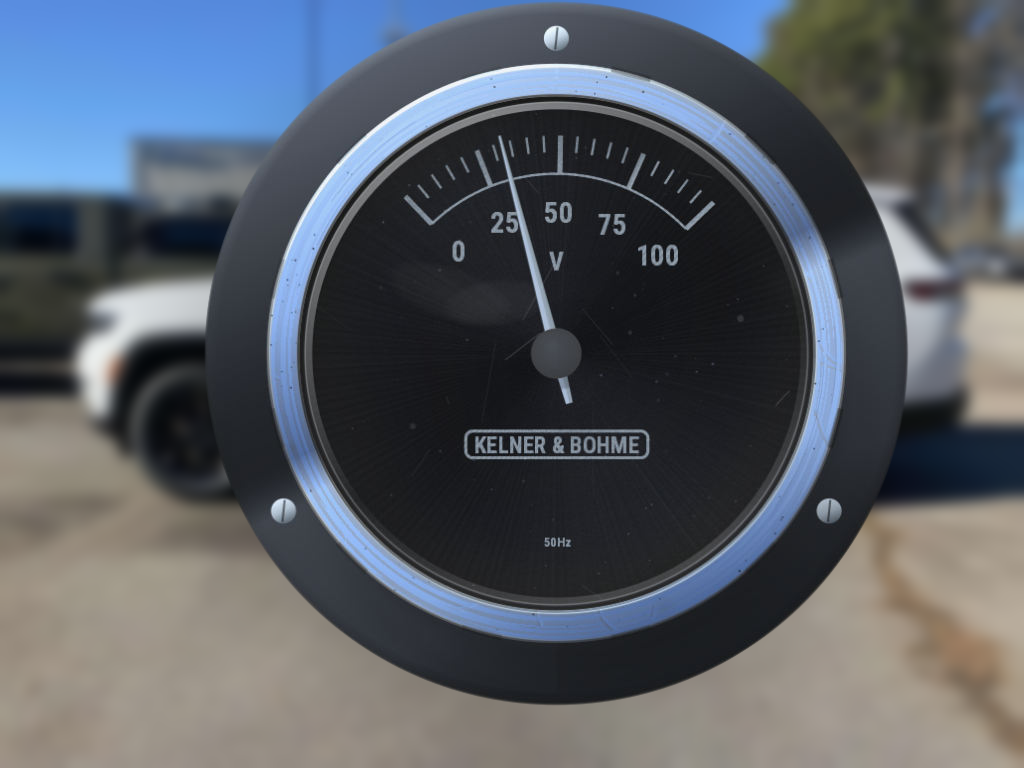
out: 32.5 V
